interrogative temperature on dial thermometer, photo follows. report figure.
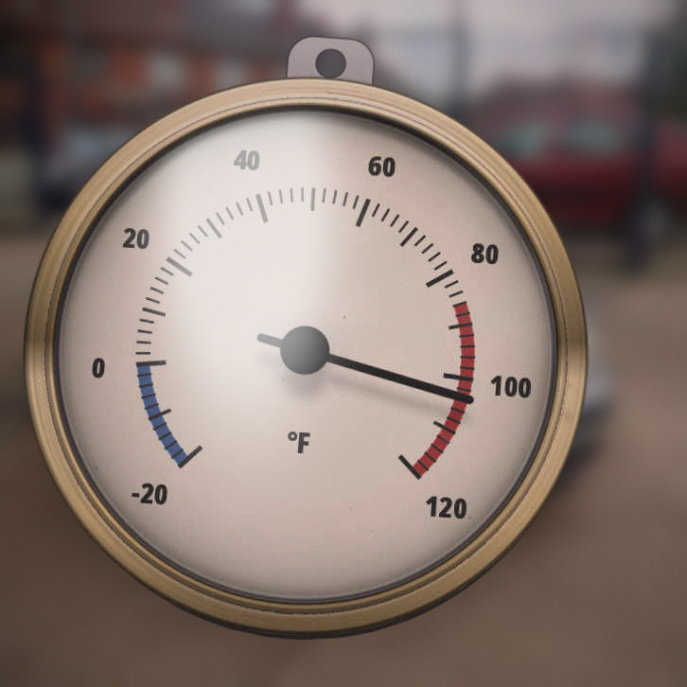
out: 104 °F
